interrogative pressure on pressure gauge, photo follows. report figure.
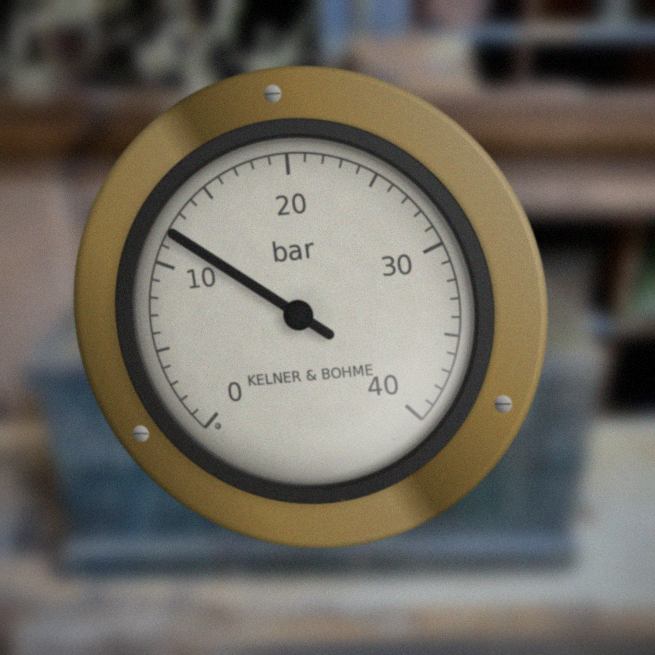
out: 12 bar
